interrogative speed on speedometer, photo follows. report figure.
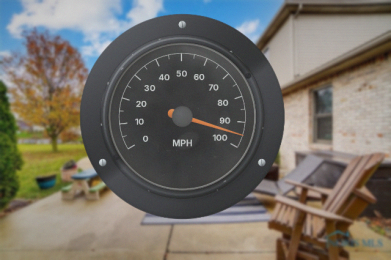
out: 95 mph
